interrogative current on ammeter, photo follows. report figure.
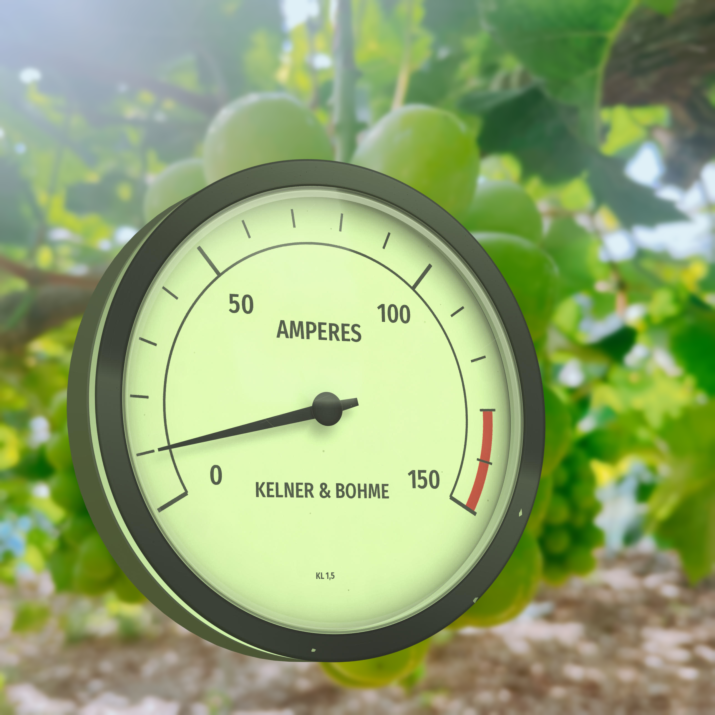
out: 10 A
